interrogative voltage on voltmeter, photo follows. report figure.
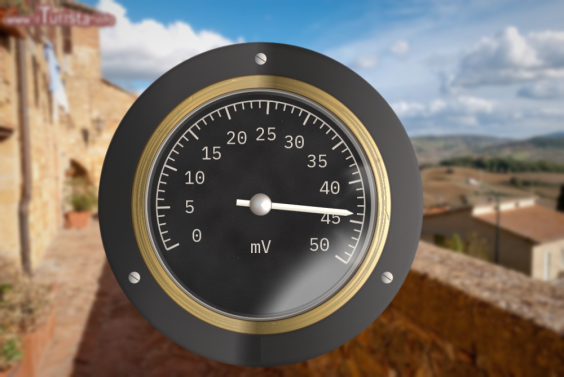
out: 44 mV
